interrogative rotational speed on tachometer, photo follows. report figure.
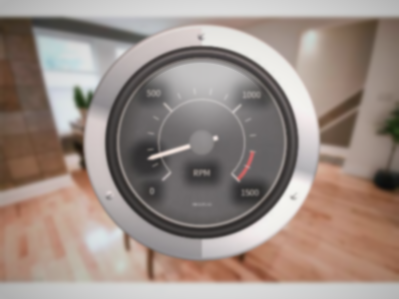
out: 150 rpm
